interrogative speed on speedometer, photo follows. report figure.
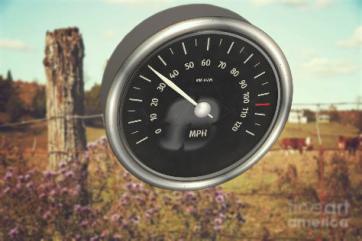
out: 35 mph
